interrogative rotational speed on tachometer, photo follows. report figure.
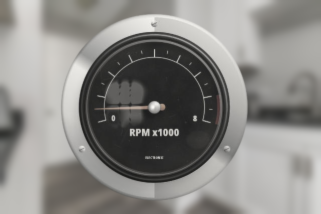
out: 500 rpm
